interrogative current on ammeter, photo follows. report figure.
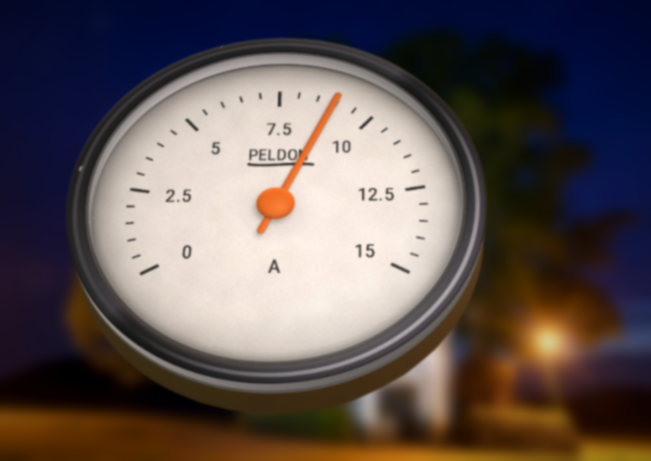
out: 9 A
